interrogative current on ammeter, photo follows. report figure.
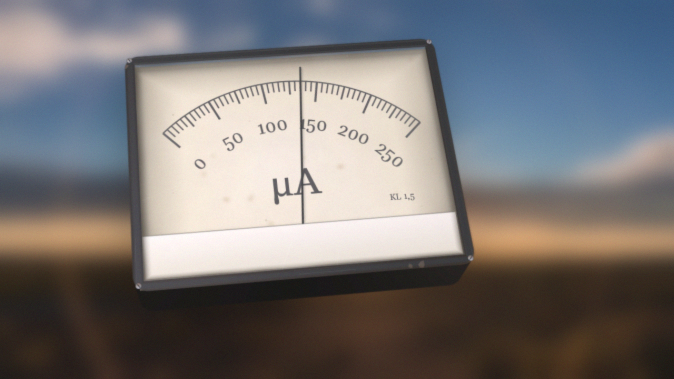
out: 135 µA
